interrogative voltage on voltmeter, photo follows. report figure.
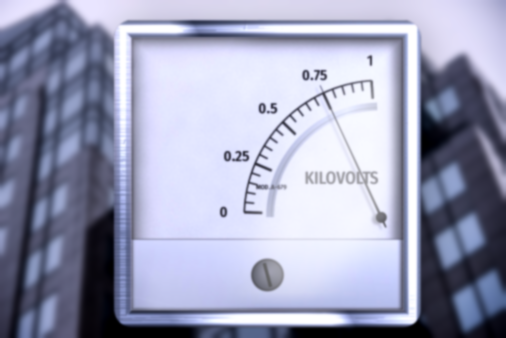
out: 0.75 kV
